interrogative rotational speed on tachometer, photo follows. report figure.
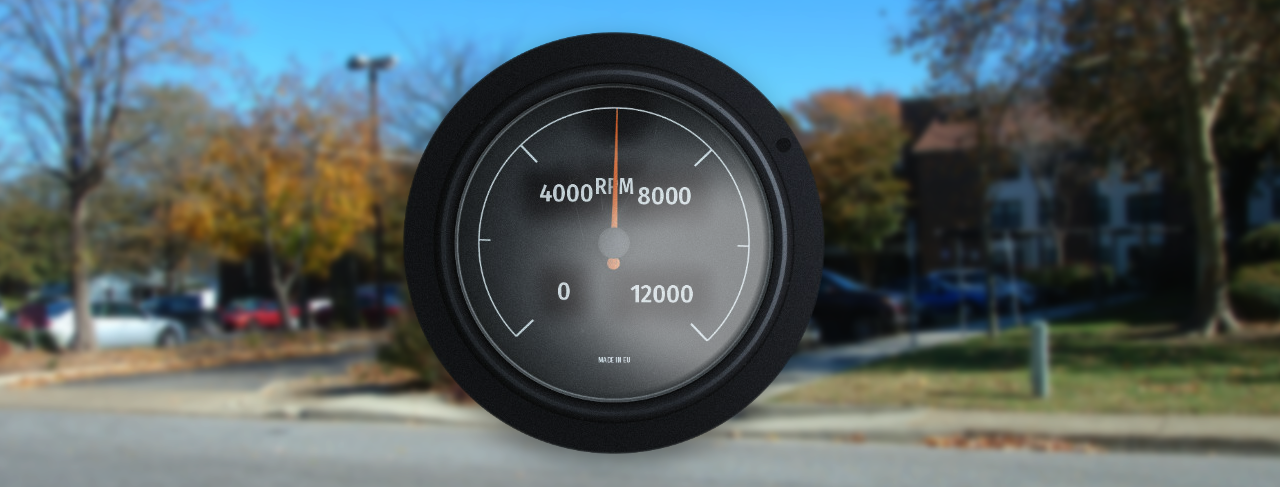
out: 6000 rpm
